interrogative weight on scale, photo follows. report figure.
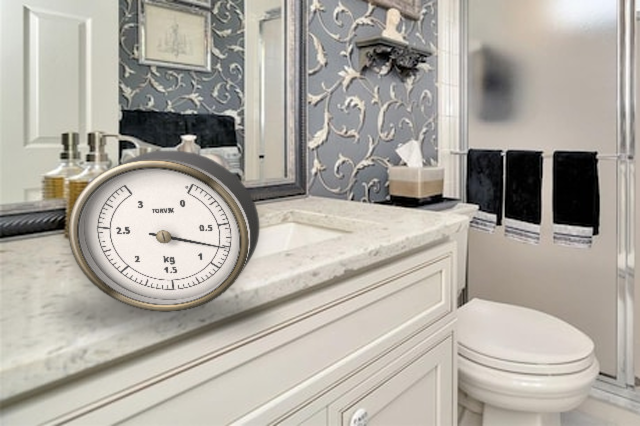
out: 0.75 kg
